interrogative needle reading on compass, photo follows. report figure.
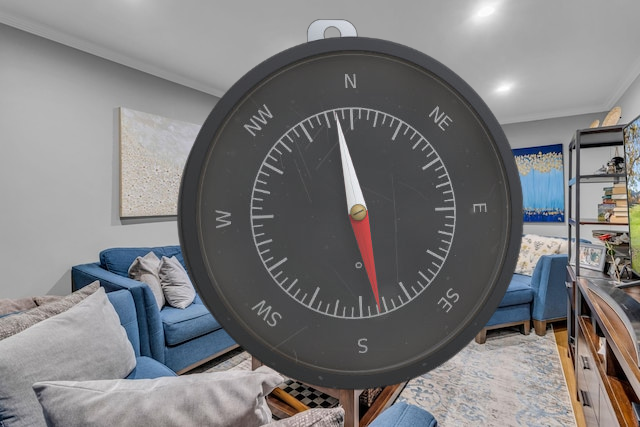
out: 170 °
